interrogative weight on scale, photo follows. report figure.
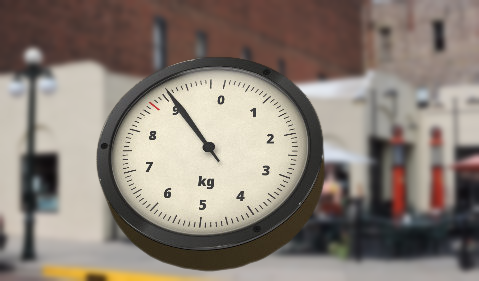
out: 9.1 kg
